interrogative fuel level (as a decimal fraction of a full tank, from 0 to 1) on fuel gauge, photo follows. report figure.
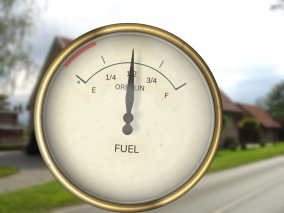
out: 0.5
